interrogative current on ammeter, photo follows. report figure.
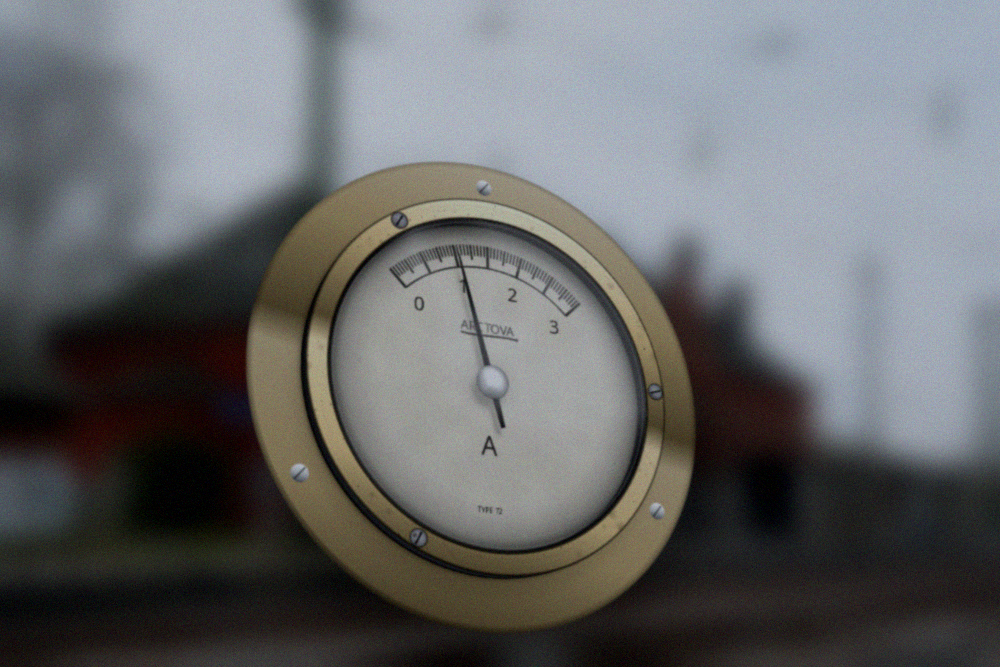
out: 1 A
